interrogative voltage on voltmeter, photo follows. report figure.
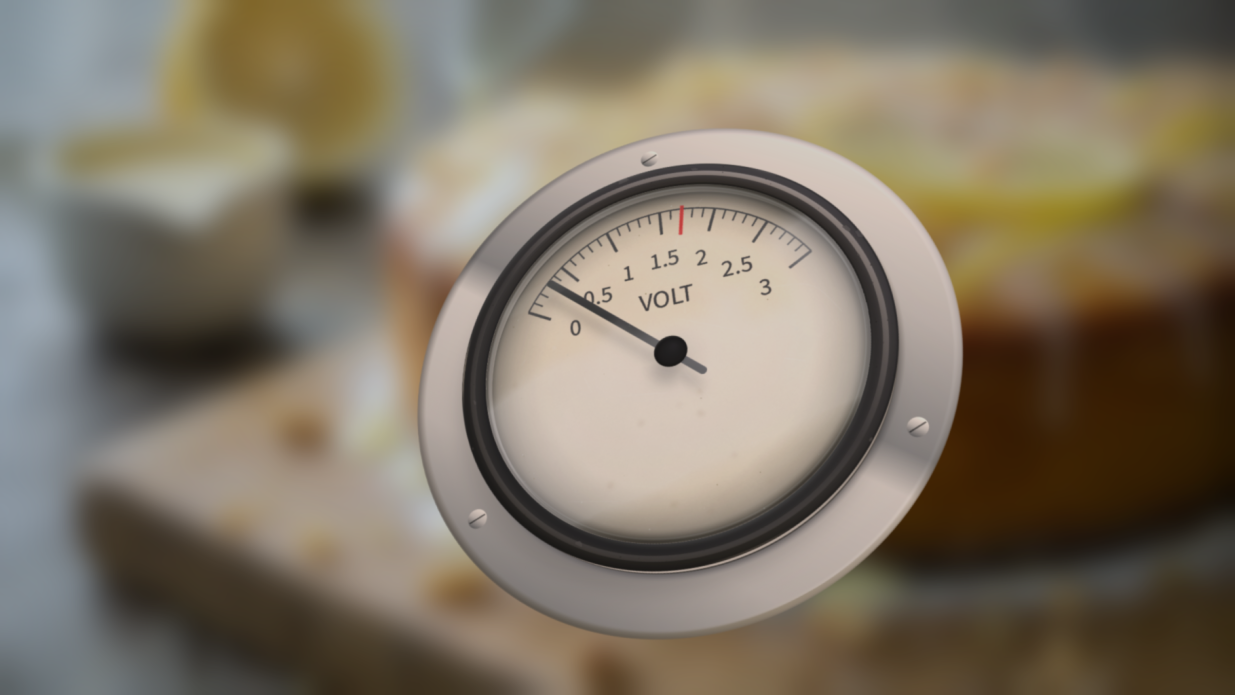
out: 0.3 V
